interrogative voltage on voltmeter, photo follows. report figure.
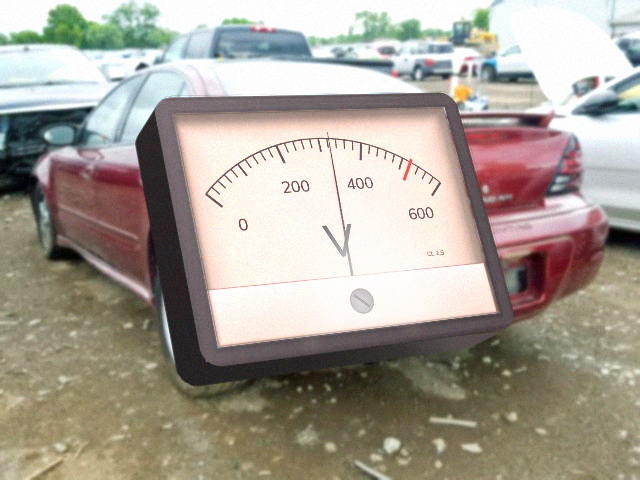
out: 320 V
